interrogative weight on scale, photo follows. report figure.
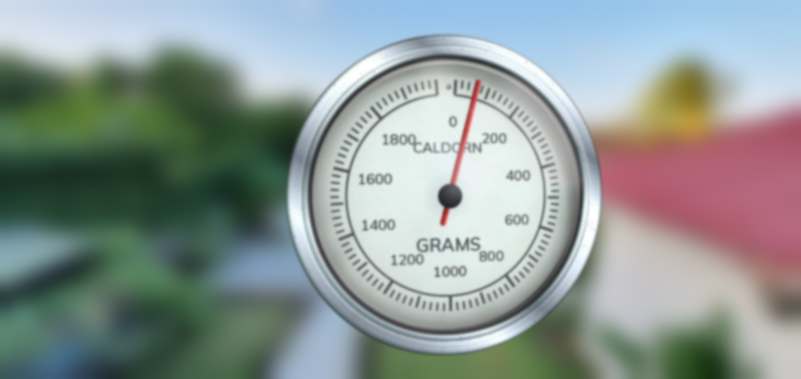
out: 60 g
